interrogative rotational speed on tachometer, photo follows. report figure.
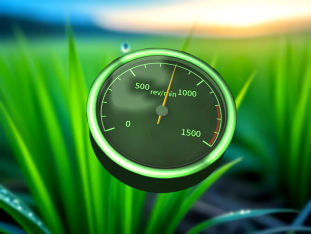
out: 800 rpm
